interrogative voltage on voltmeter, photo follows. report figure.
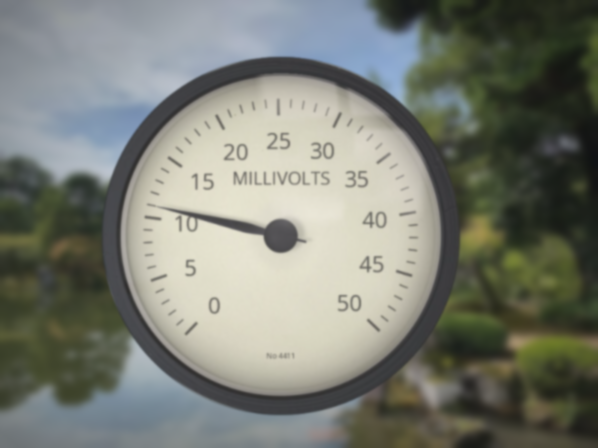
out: 11 mV
